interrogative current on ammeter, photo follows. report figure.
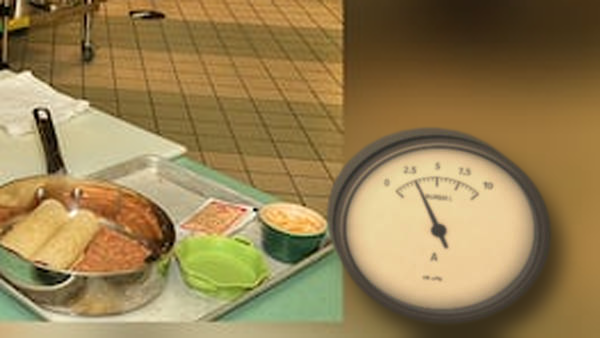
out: 2.5 A
